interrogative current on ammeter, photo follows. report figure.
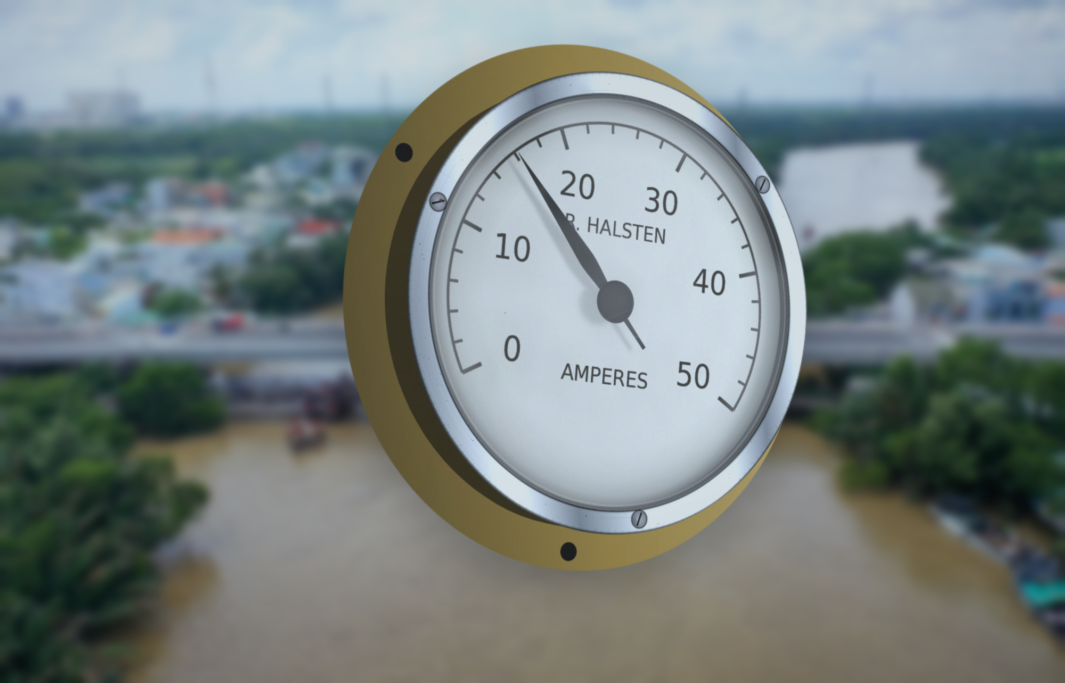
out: 16 A
